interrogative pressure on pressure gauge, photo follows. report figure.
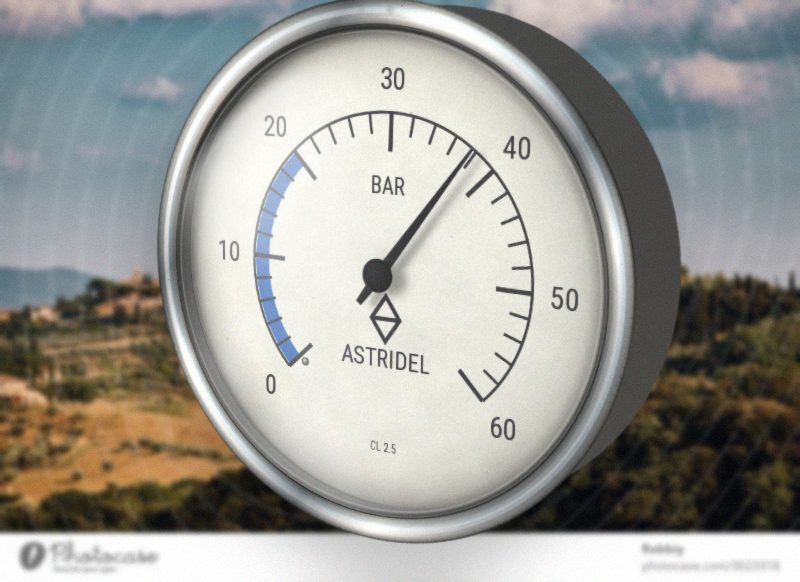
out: 38 bar
